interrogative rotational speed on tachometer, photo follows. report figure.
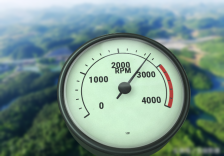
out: 2700 rpm
